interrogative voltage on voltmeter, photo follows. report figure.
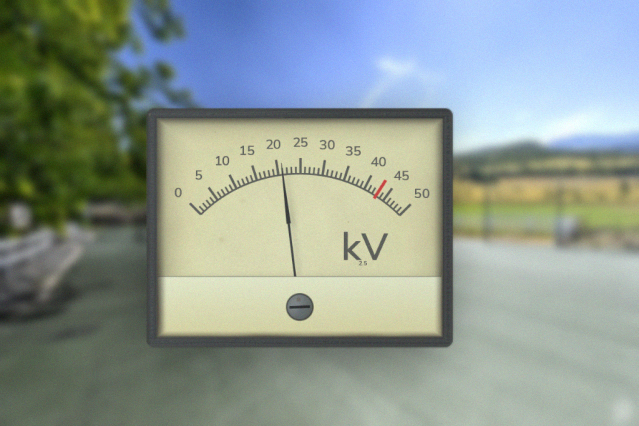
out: 21 kV
